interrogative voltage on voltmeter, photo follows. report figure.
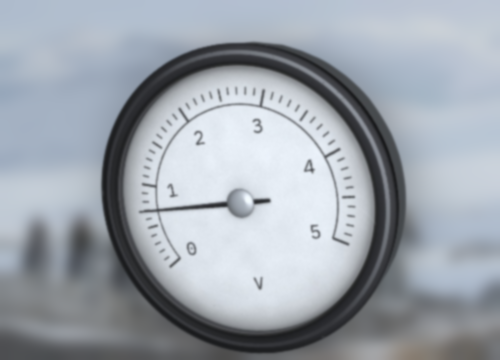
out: 0.7 V
